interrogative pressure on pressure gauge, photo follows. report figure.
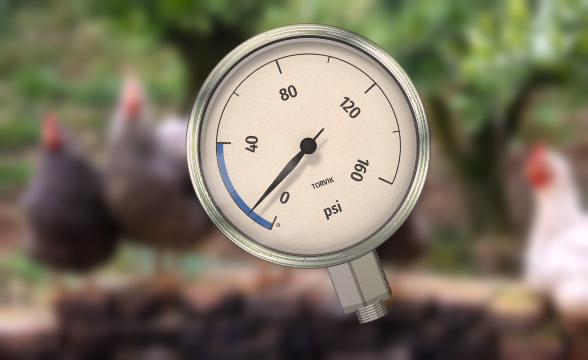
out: 10 psi
